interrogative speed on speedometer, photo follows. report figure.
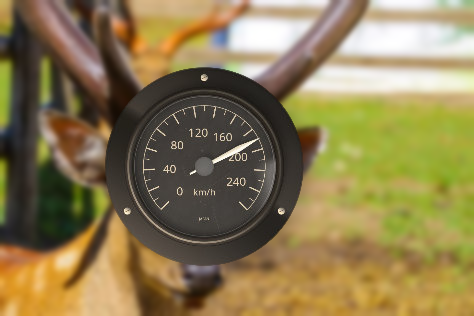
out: 190 km/h
